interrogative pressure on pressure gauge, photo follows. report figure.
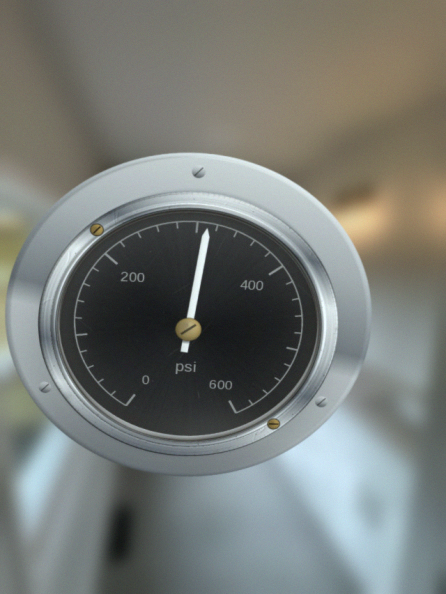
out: 310 psi
